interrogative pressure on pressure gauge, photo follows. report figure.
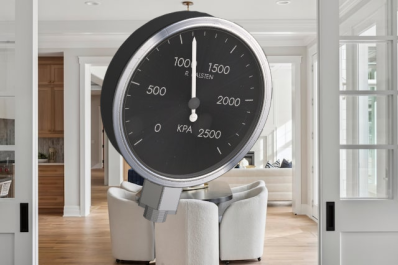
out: 1100 kPa
